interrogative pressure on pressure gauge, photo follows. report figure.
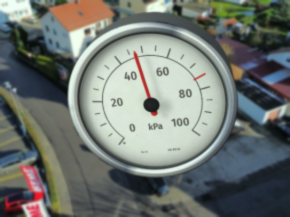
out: 47.5 kPa
